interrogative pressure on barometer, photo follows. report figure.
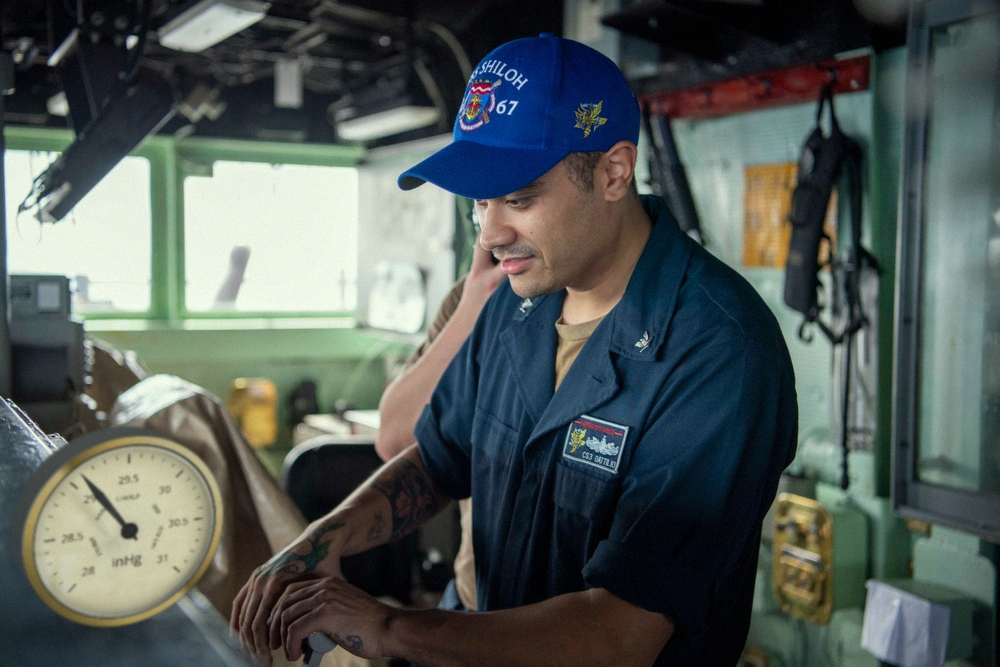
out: 29.1 inHg
